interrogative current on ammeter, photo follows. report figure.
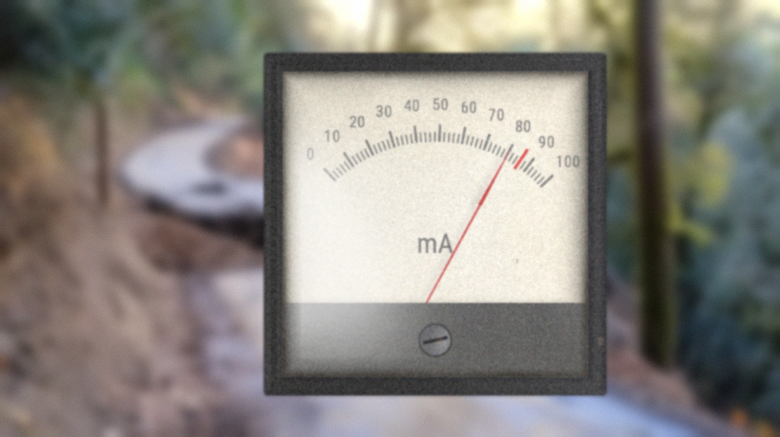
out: 80 mA
